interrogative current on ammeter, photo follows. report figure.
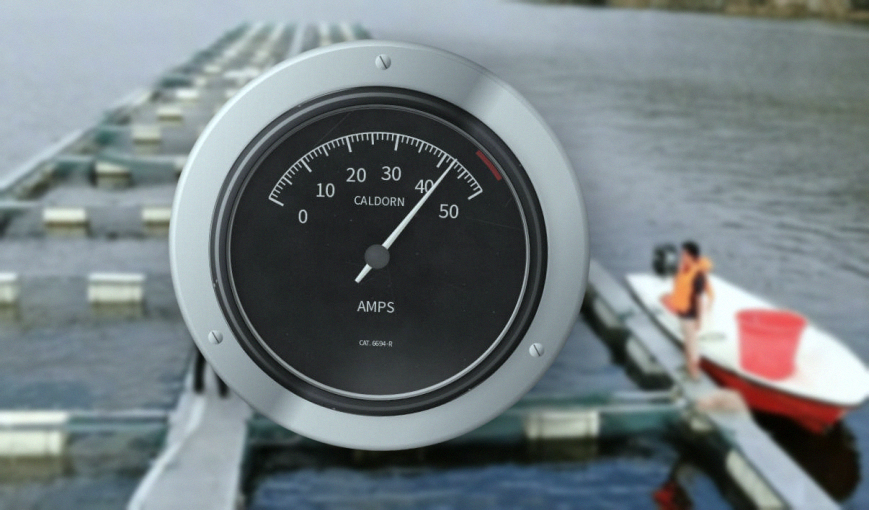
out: 42 A
